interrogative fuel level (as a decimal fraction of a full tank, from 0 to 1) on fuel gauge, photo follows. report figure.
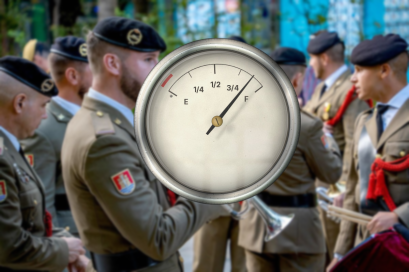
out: 0.875
